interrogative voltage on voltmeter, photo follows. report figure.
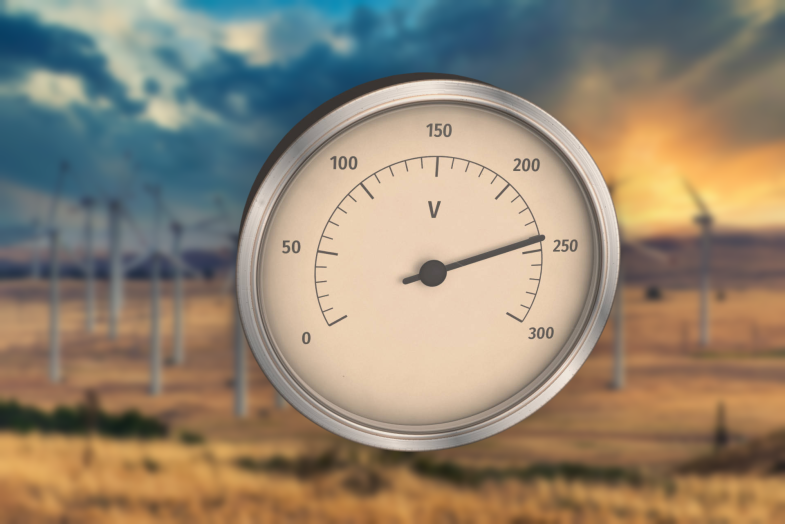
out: 240 V
